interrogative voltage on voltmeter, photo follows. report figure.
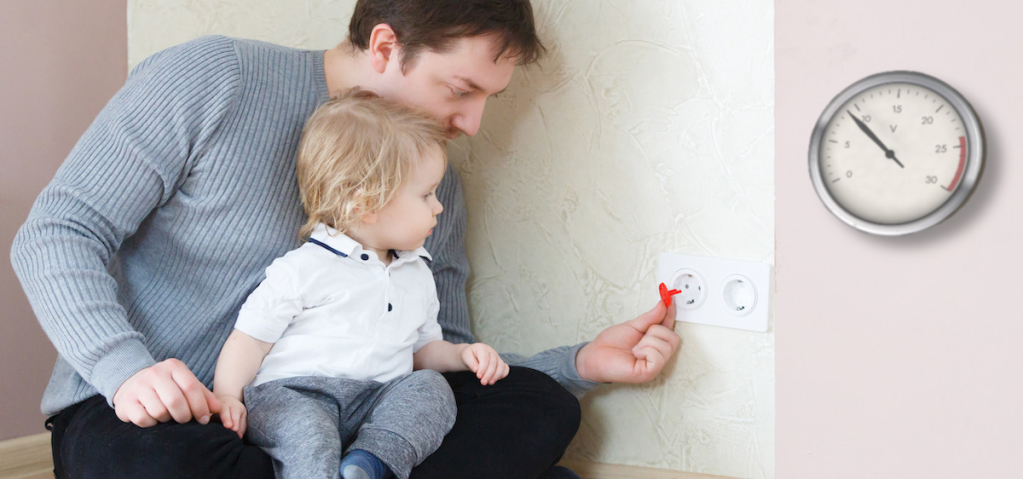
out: 9 V
